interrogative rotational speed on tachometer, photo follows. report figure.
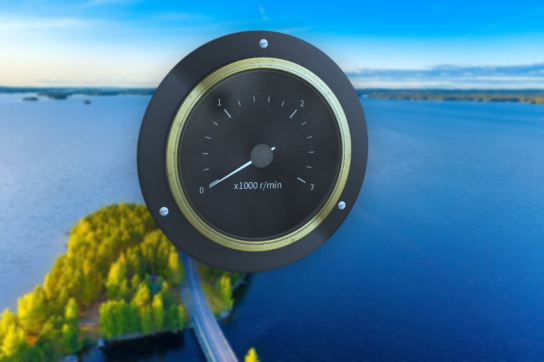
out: 0 rpm
